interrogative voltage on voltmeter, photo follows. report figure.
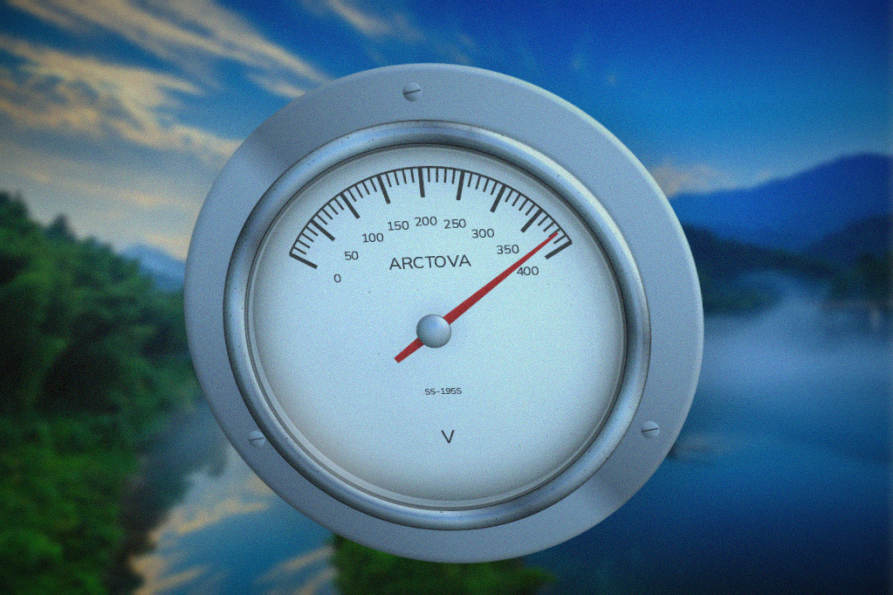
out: 380 V
